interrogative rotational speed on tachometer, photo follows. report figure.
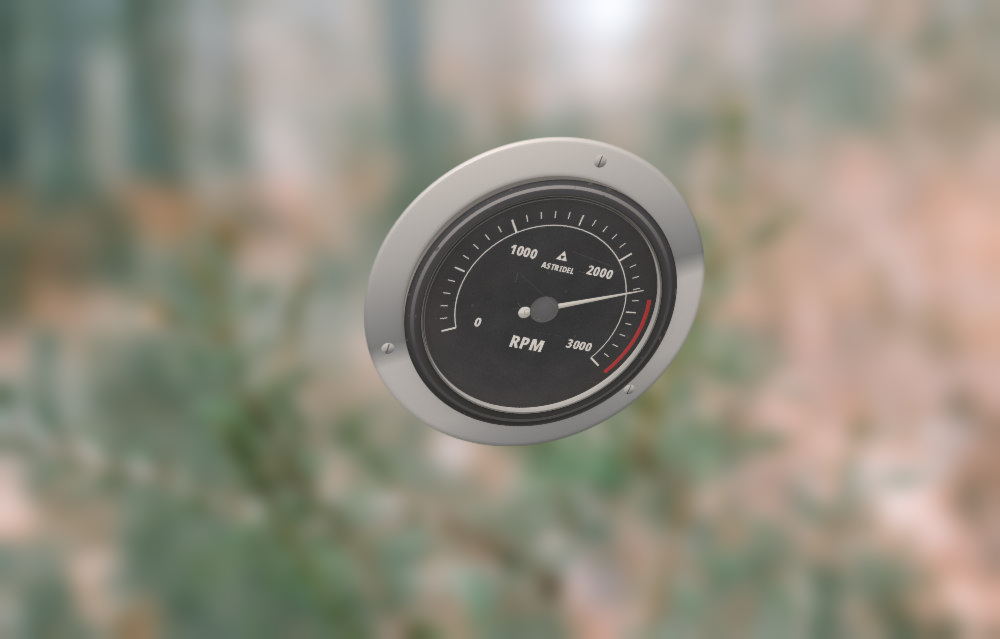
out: 2300 rpm
